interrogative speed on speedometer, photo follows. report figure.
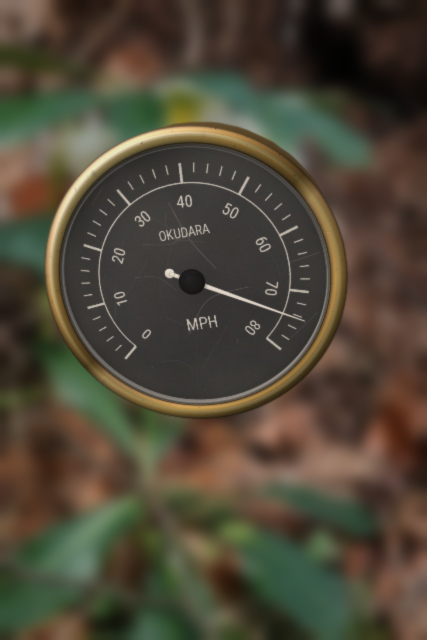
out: 74 mph
